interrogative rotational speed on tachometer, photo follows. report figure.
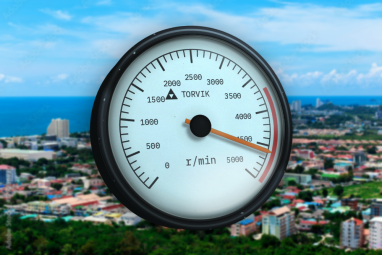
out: 4600 rpm
